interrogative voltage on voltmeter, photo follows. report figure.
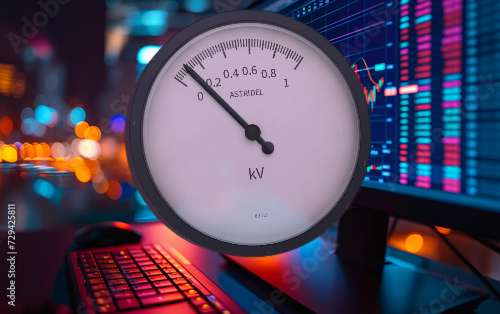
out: 0.1 kV
